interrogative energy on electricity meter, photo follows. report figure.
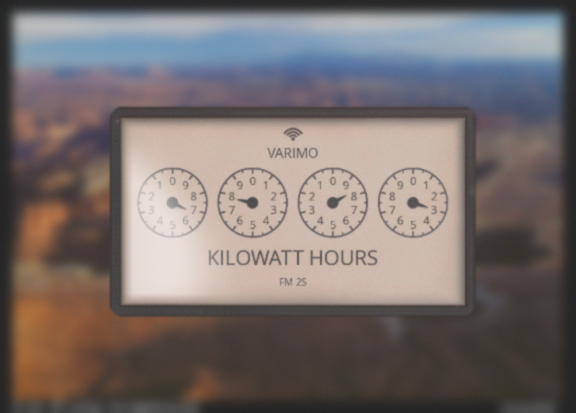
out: 6783 kWh
